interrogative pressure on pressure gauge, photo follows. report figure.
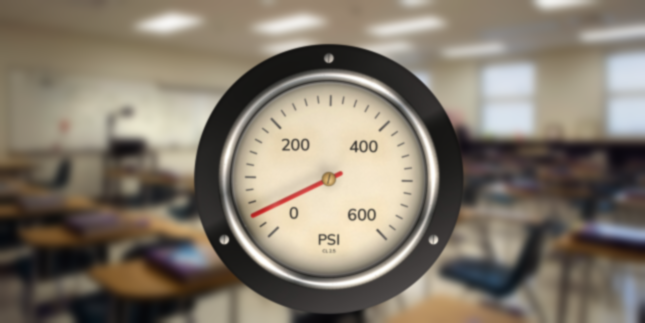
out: 40 psi
